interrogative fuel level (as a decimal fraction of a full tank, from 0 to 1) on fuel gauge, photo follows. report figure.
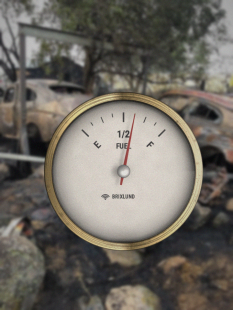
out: 0.625
